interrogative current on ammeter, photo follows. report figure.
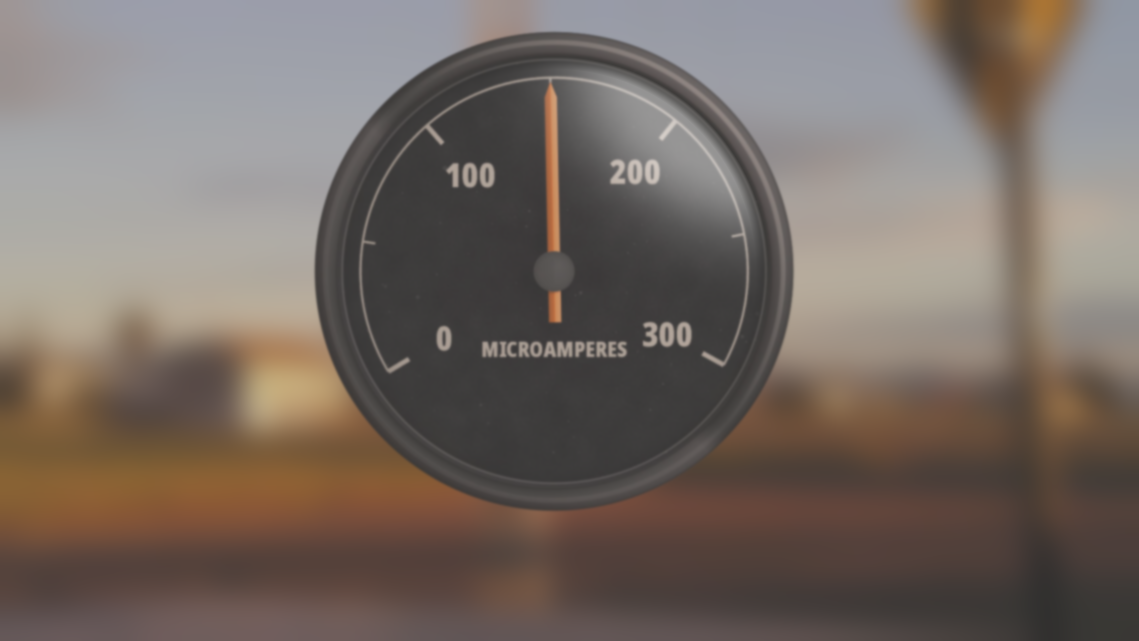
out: 150 µA
